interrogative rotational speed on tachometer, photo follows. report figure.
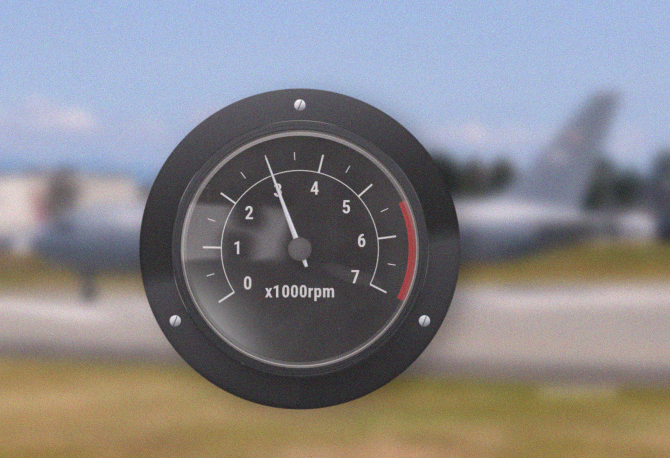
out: 3000 rpm
